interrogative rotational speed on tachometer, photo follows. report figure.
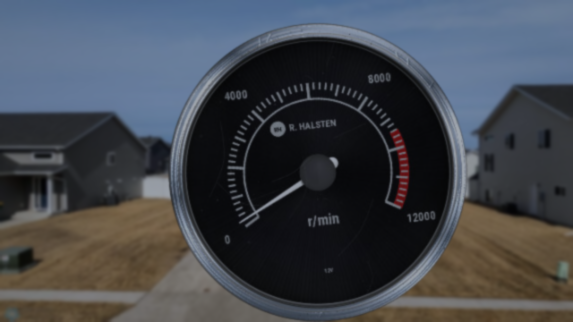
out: 200 rpm
